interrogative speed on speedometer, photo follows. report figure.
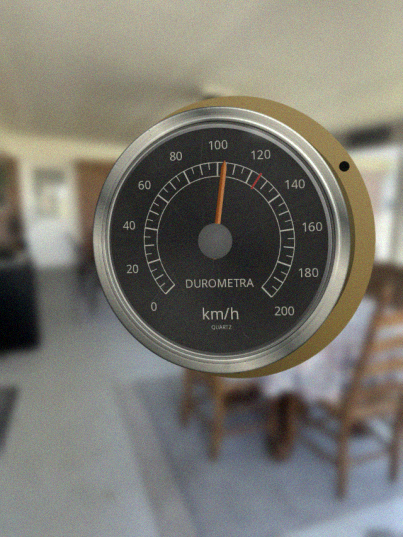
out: 105 km/h
